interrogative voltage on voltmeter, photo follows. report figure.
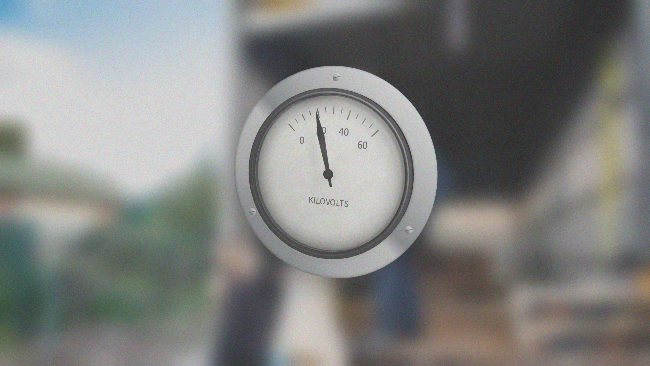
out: 20 kV
